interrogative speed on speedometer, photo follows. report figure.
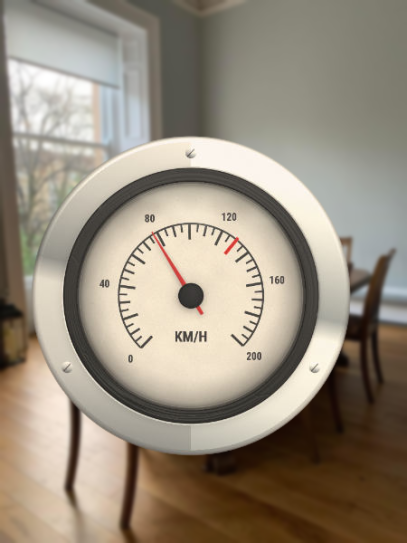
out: 77.5 km/h
